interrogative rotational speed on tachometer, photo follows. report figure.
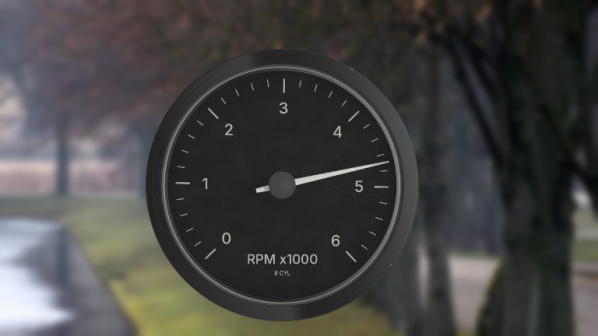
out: 4700 rpm
